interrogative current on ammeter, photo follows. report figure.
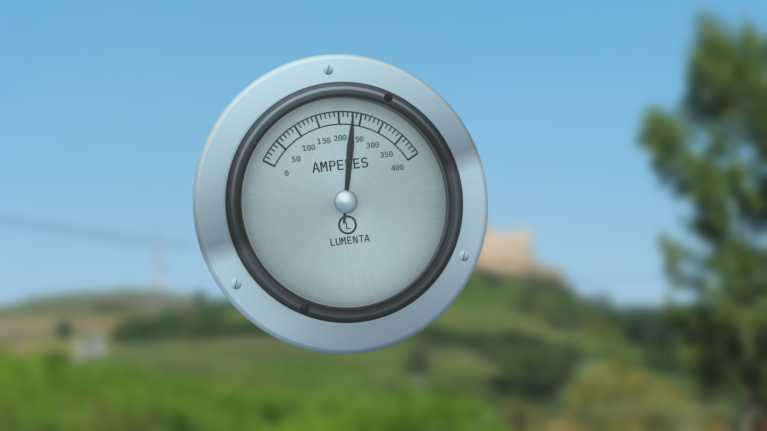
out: 230 A
